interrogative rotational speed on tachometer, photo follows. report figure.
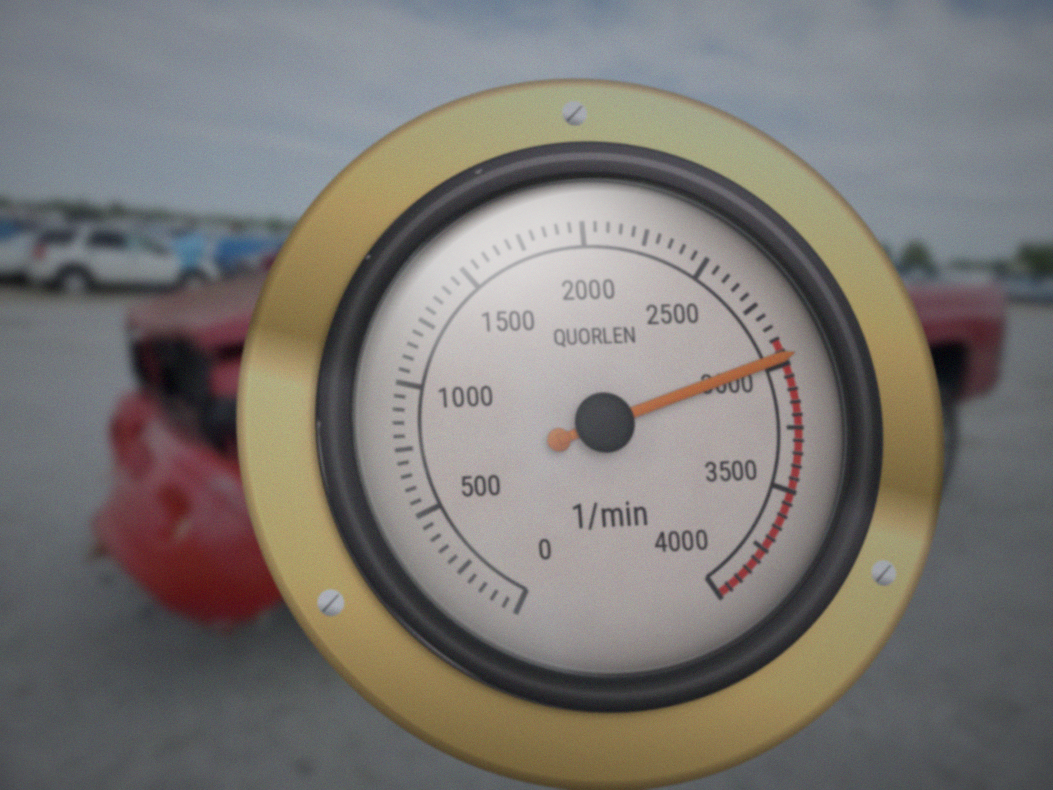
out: 2975 rpm
